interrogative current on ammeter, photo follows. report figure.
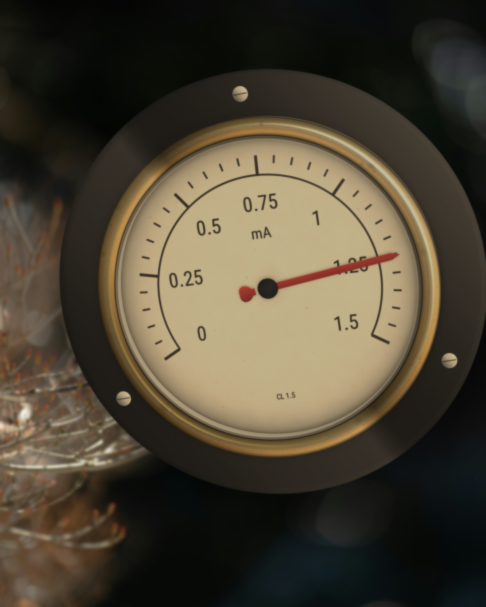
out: 1.25 mA
